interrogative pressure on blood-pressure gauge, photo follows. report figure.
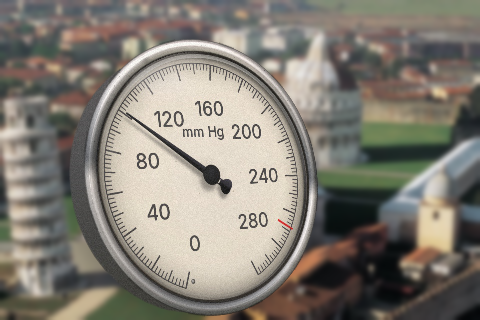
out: 100 mmHg
